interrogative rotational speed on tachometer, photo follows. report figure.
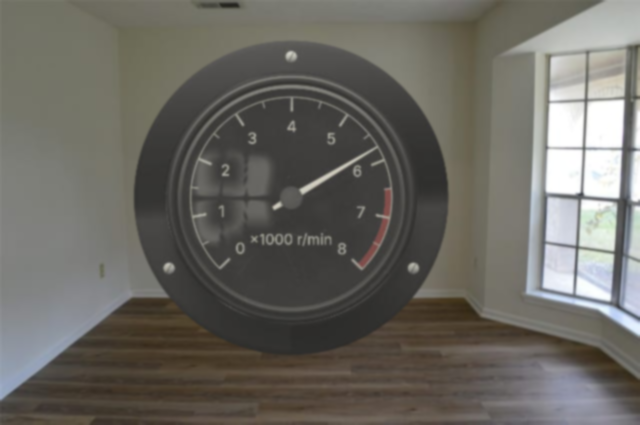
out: 5750 rpm
